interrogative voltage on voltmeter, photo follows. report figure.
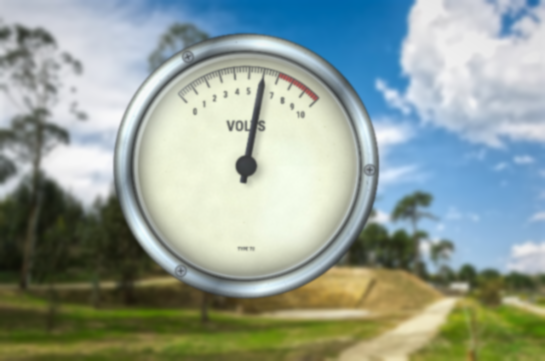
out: 6 V
